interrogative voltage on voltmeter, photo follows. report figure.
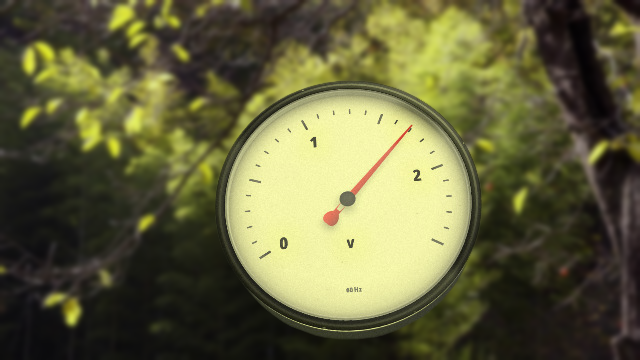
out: 1.7 V
